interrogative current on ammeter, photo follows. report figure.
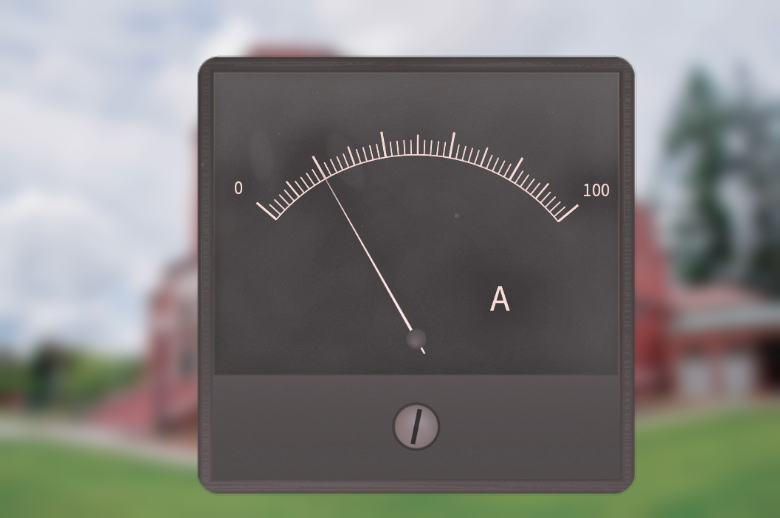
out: 20 A
